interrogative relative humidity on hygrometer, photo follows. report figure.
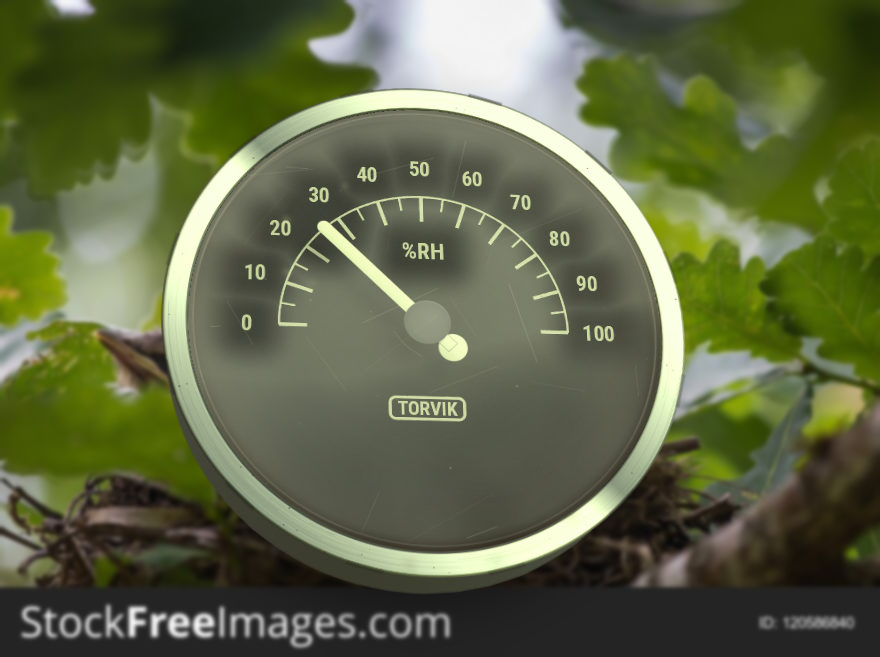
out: 25 %
